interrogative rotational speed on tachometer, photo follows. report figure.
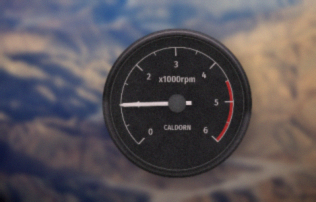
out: 1000 rpm
